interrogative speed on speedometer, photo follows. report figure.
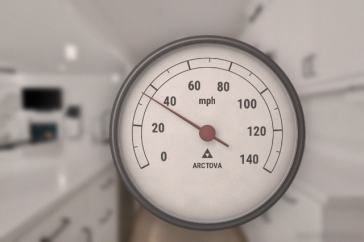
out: 35 mph
